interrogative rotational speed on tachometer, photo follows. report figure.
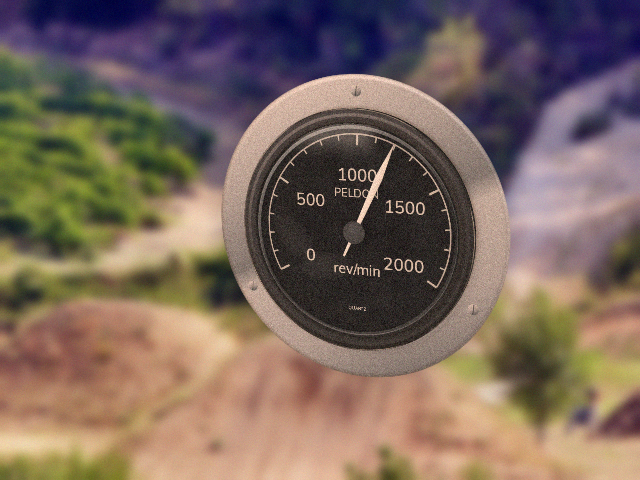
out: 1200 rpm
